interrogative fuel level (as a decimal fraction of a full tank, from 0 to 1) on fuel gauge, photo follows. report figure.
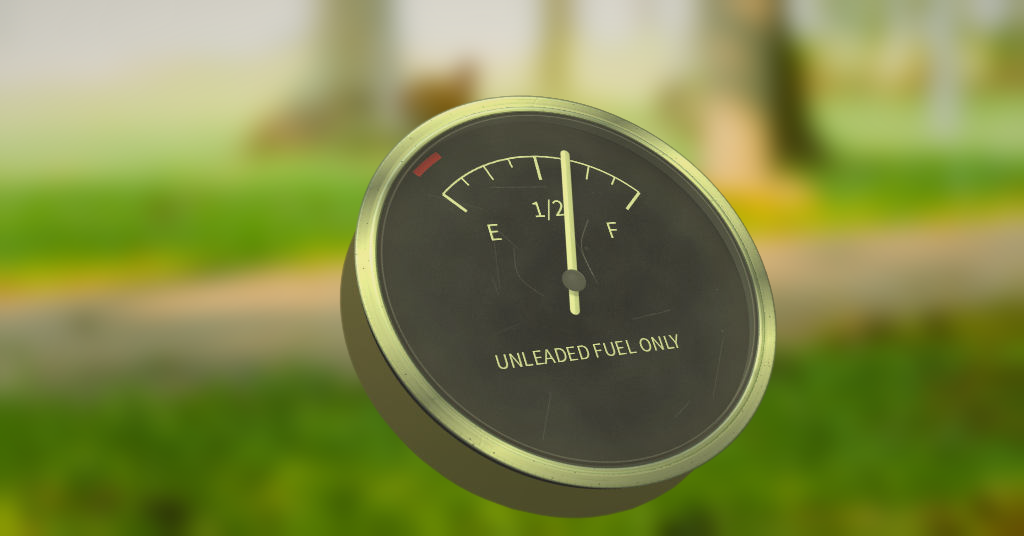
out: 0.625
